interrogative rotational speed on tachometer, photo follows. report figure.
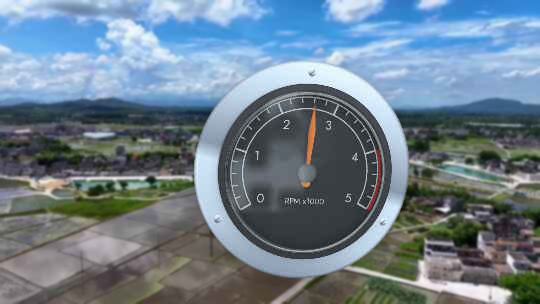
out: 2600 rpm
